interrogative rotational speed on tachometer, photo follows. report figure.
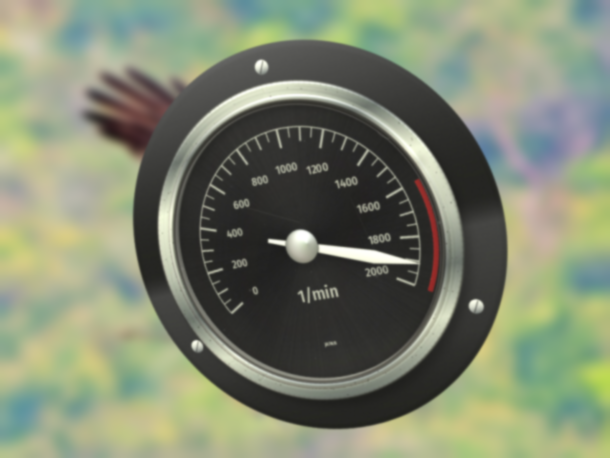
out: 1900 rpm
